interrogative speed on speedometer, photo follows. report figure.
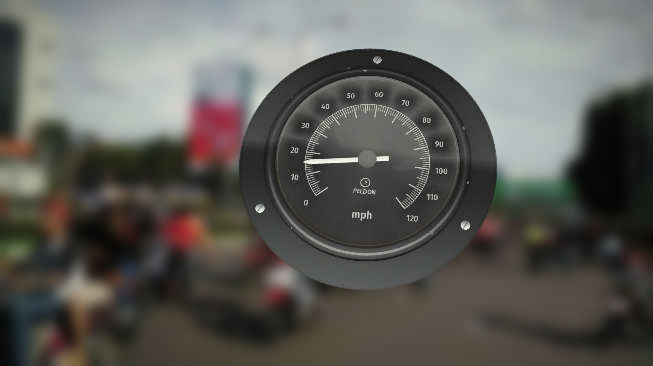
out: 15 mph
